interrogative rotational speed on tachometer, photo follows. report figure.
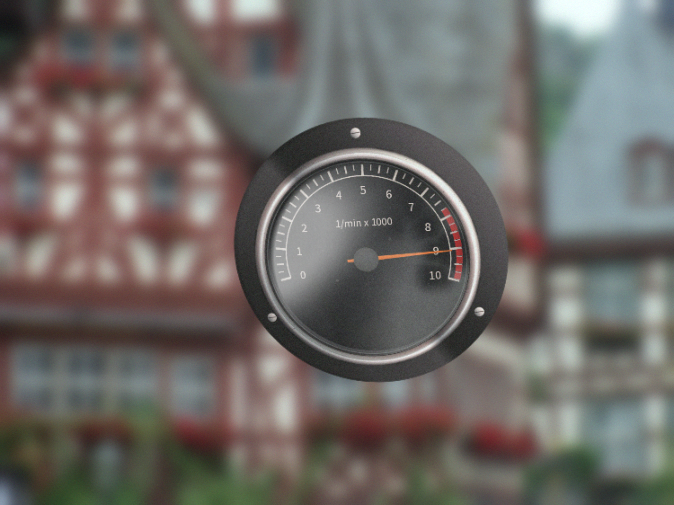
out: 9000 rpm
